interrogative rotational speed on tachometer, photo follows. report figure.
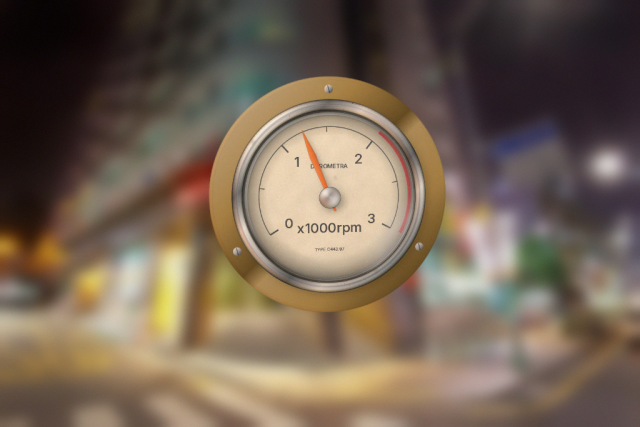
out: 1250 rpm
